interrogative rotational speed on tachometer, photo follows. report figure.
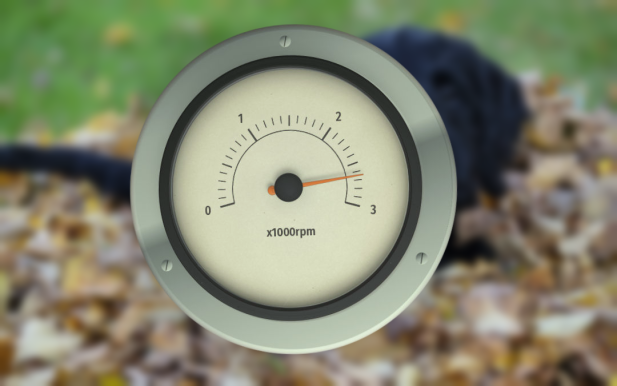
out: 2650 rpm
